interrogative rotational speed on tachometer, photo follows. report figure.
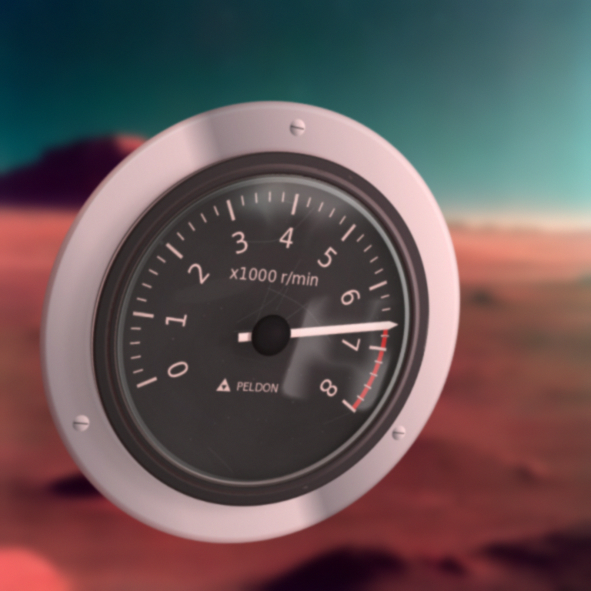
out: 6600 rpm
